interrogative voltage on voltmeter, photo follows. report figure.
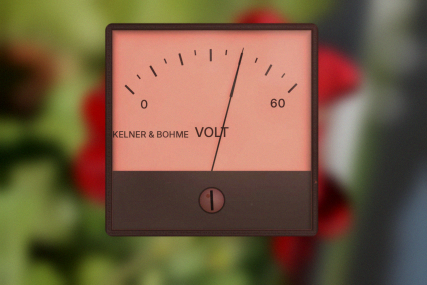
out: 40 V
